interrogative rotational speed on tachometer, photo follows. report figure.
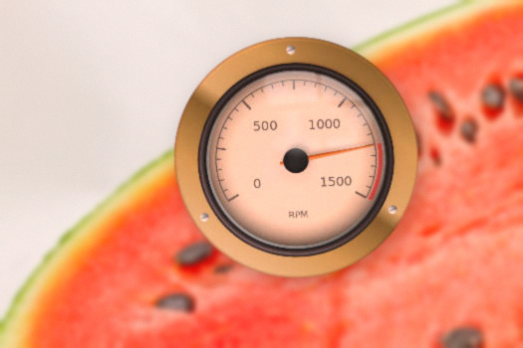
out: 1250 rpm
